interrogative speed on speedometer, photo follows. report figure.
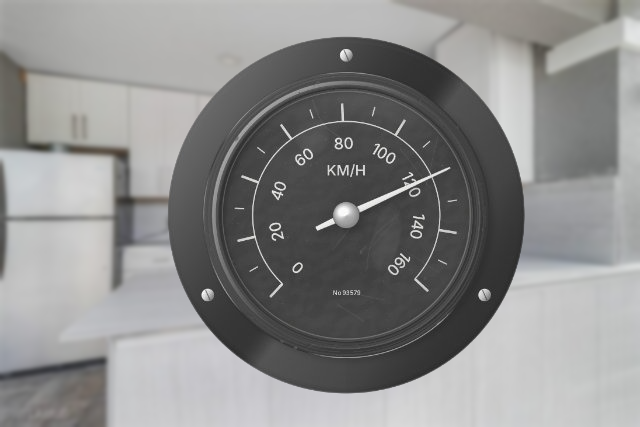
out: 120 km/h
